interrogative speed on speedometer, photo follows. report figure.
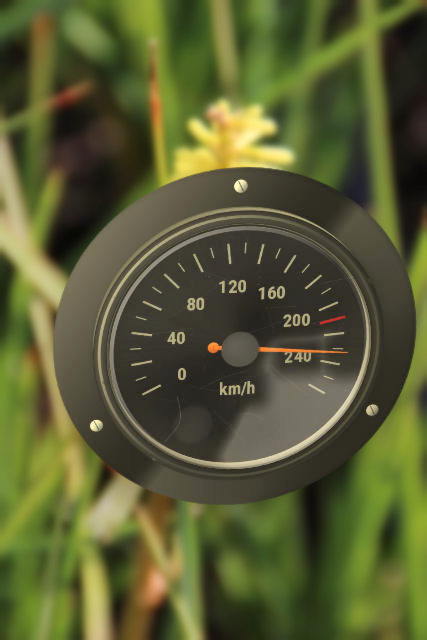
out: 230 km/h
